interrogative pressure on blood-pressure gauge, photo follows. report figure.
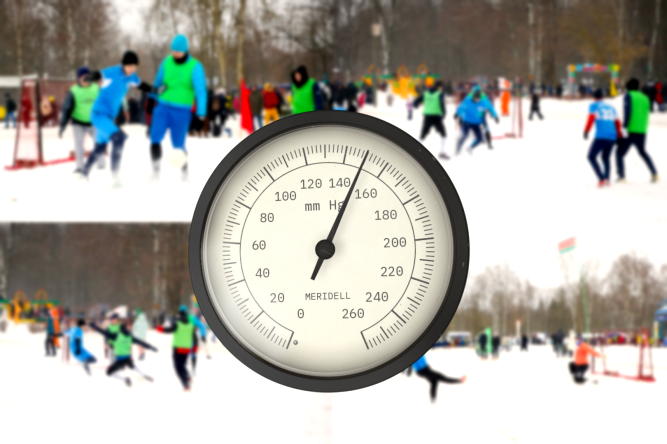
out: 150 mmHg
